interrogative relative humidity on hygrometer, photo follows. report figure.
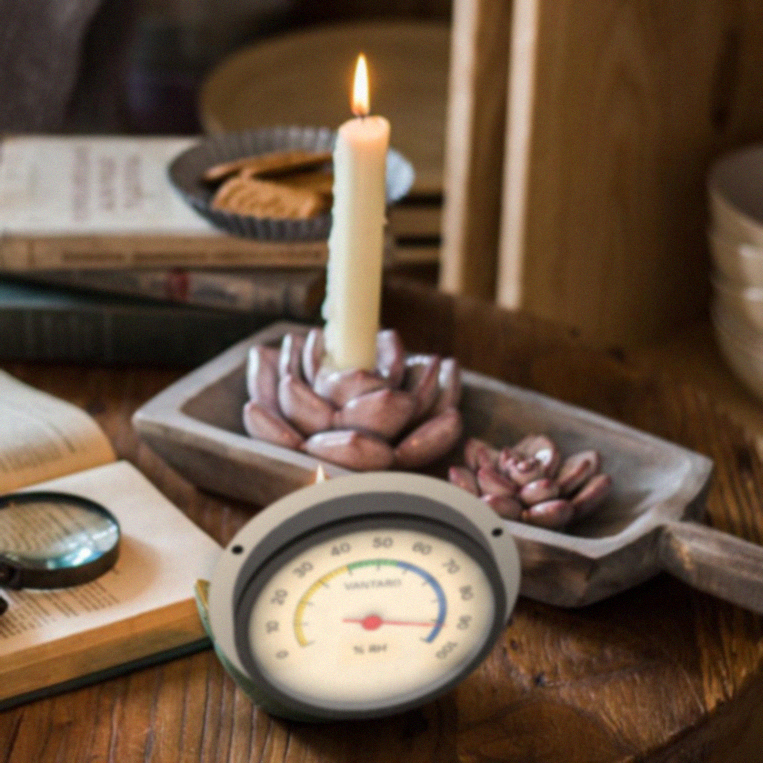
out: 90 %
